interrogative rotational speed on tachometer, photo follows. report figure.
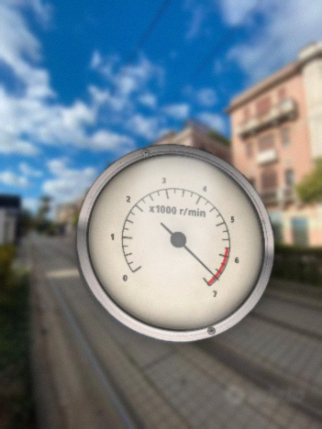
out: 6750 rpm
